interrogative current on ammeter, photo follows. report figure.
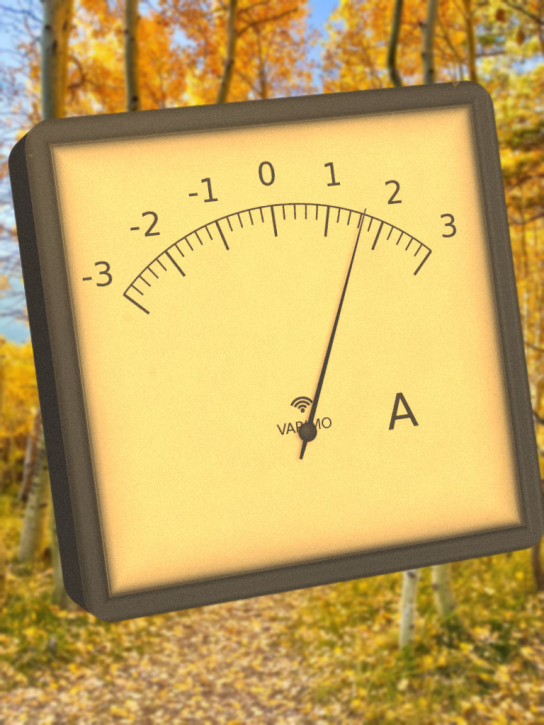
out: 1.6 A
